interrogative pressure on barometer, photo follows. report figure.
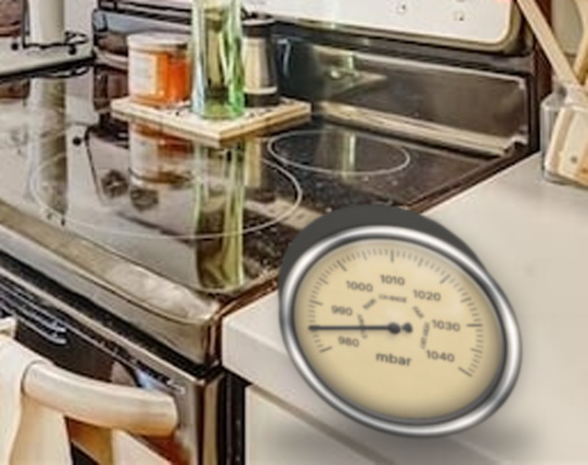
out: 985 mbar
